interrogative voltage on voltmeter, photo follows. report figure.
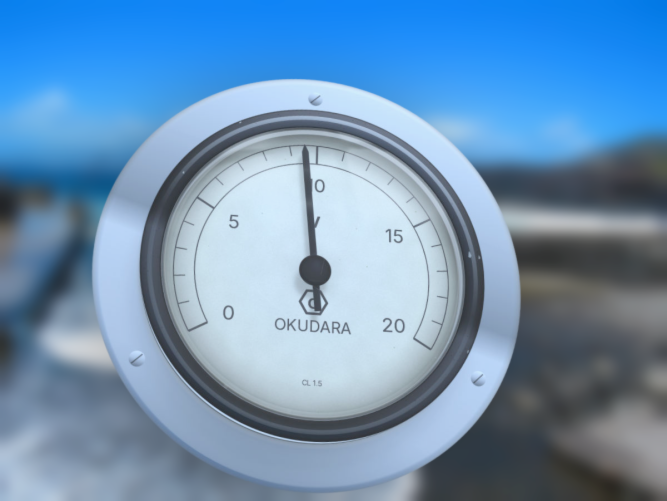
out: 9.5 V
